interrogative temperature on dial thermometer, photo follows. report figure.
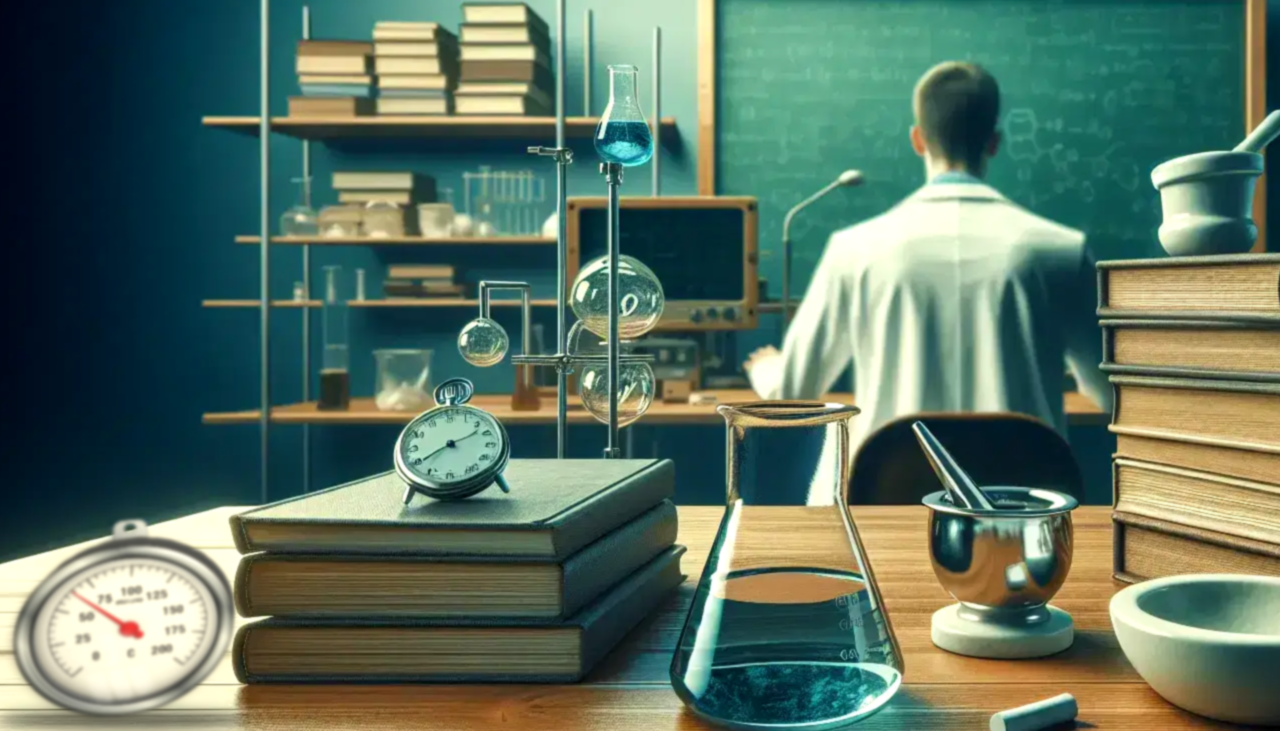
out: 65 °C
